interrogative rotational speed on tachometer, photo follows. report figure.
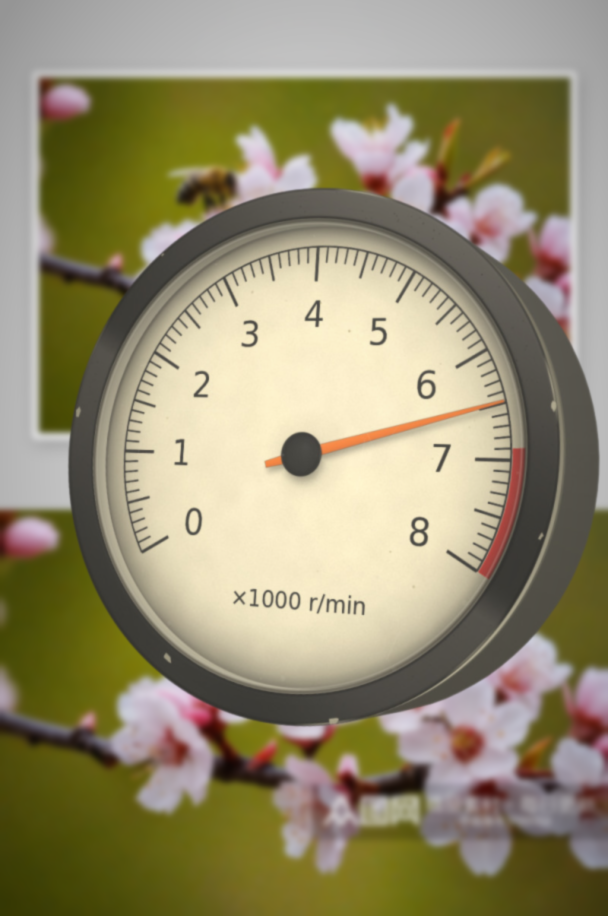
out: 6500 rpm
